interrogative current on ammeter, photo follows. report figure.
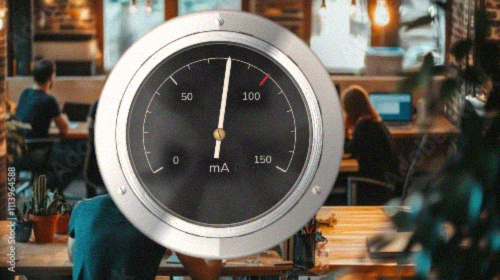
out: 80 mA
